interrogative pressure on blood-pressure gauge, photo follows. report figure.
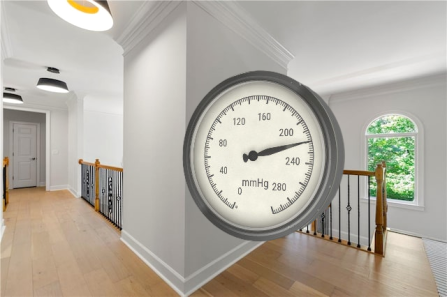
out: 220 mmHg
